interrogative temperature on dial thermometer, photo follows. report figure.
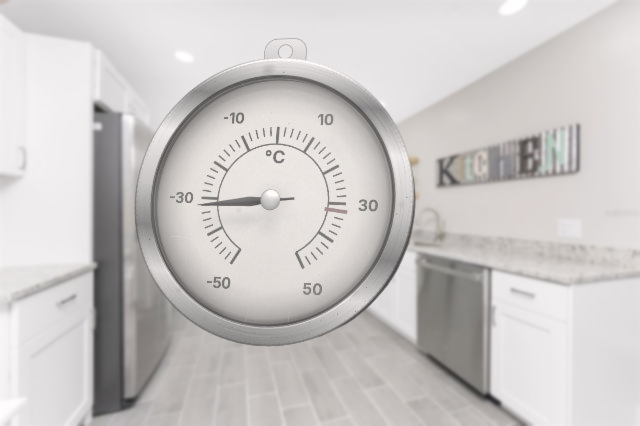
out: -32 °C
